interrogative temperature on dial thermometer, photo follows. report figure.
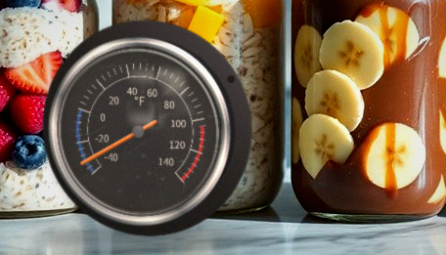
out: -32 °F
